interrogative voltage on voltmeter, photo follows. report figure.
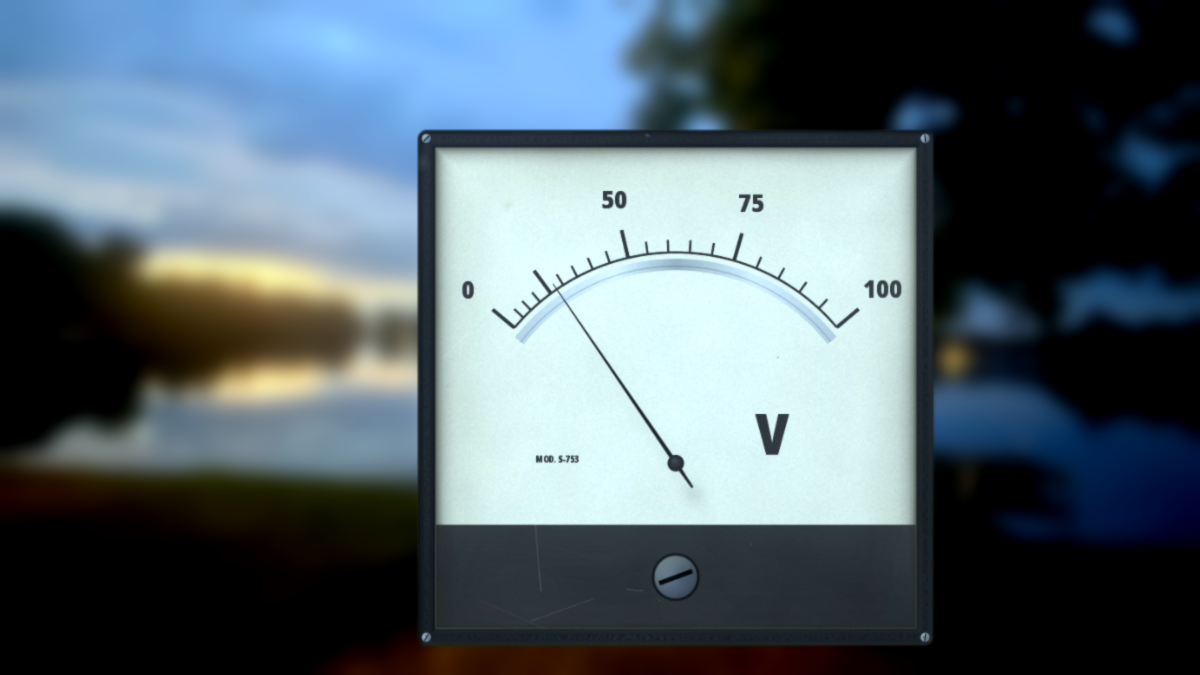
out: 27.5 V
